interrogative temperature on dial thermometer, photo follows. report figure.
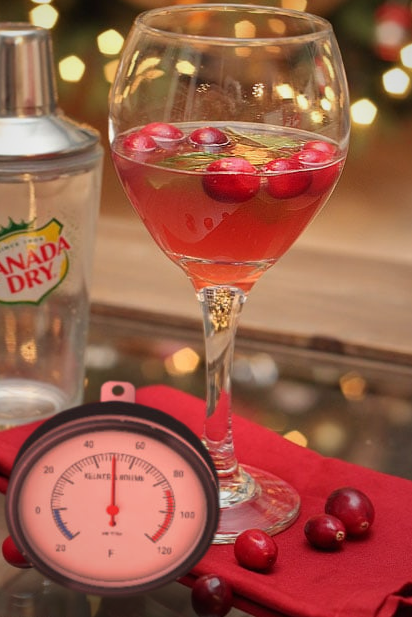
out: 50 °F
